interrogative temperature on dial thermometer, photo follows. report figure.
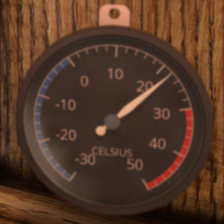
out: 22 °C
